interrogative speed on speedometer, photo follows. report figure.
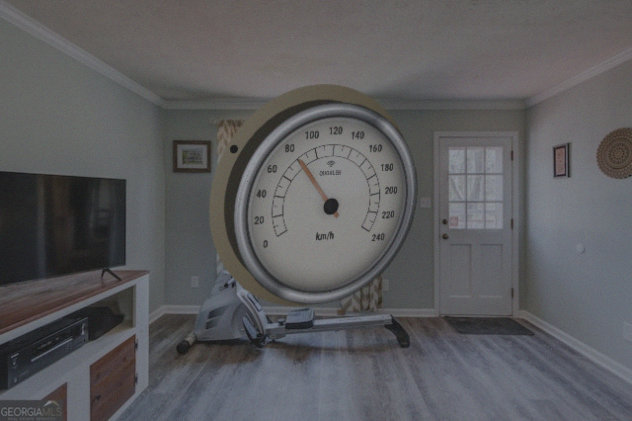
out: 80 km/h
